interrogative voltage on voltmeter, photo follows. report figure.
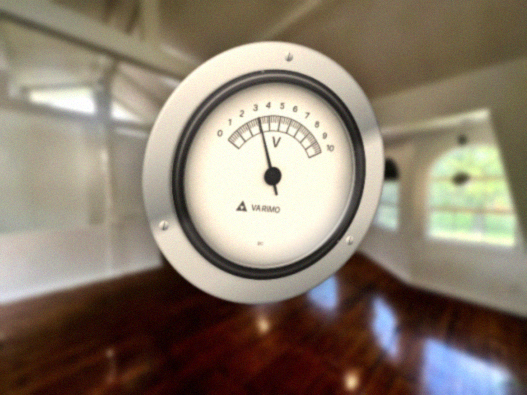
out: 3 V
